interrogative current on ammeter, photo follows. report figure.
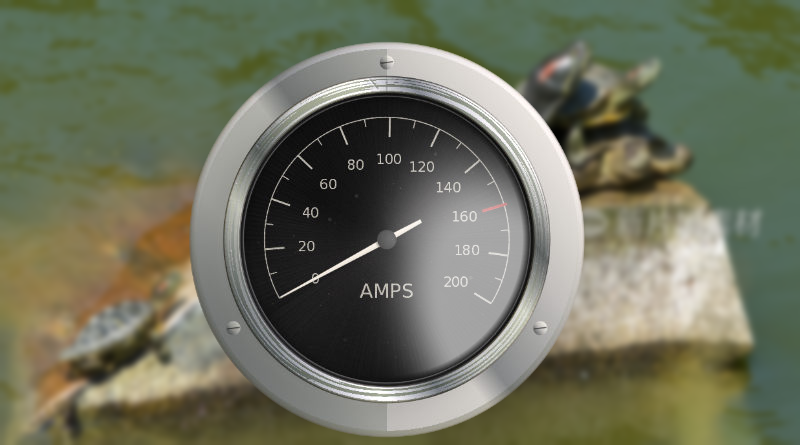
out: 0 A
